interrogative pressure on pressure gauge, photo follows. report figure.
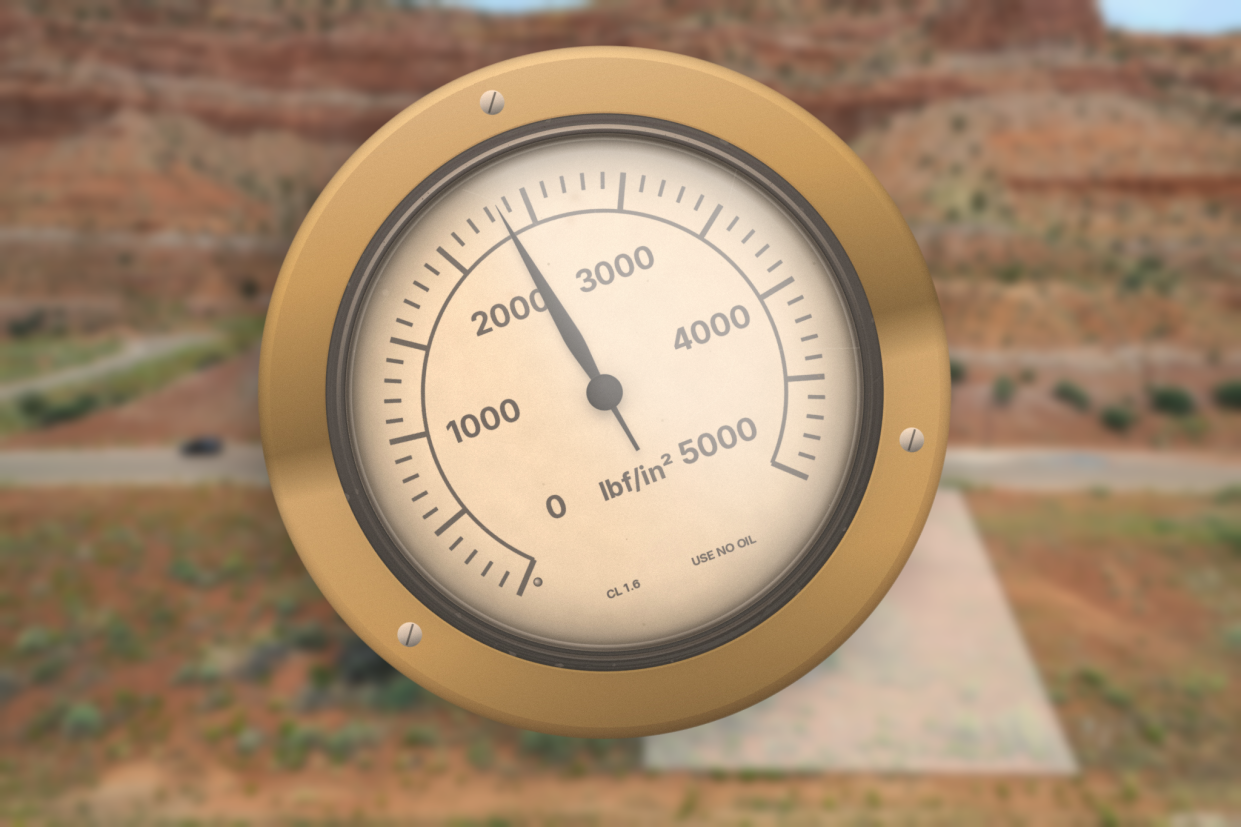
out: 2350 psi
